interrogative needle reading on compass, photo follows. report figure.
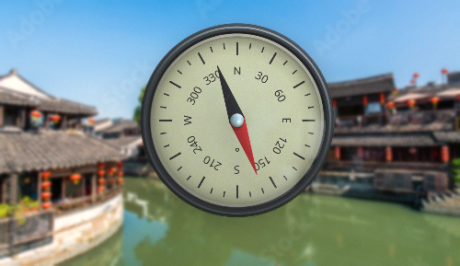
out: 160 °
